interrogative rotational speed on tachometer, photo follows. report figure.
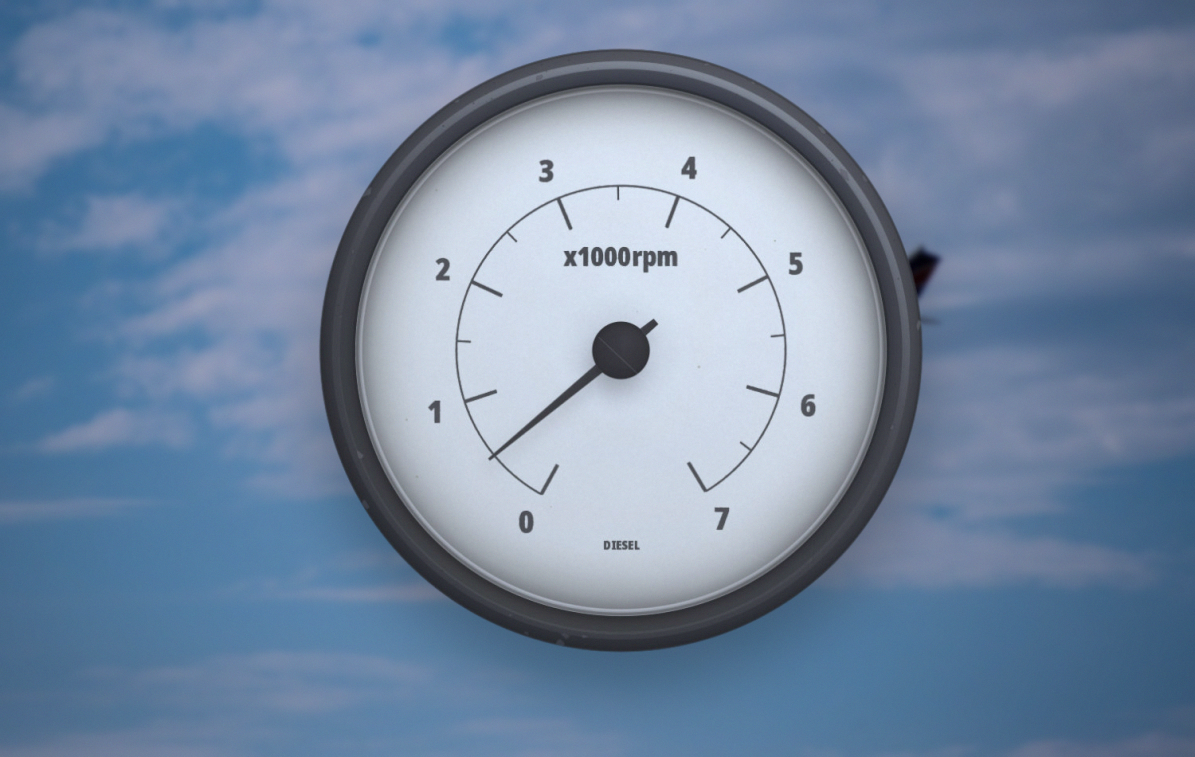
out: 500 rpm
